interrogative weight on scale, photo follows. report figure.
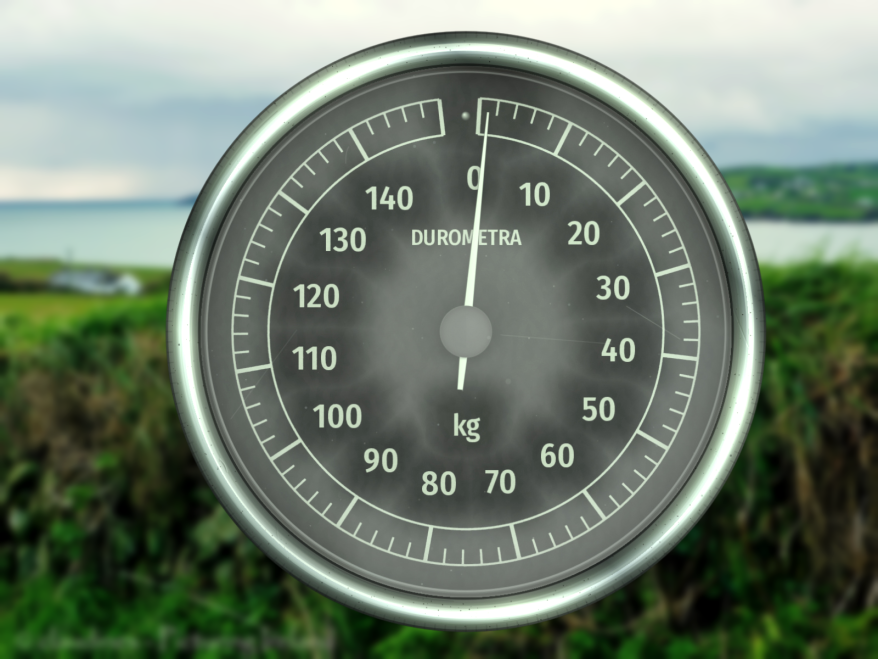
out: 1 kg
